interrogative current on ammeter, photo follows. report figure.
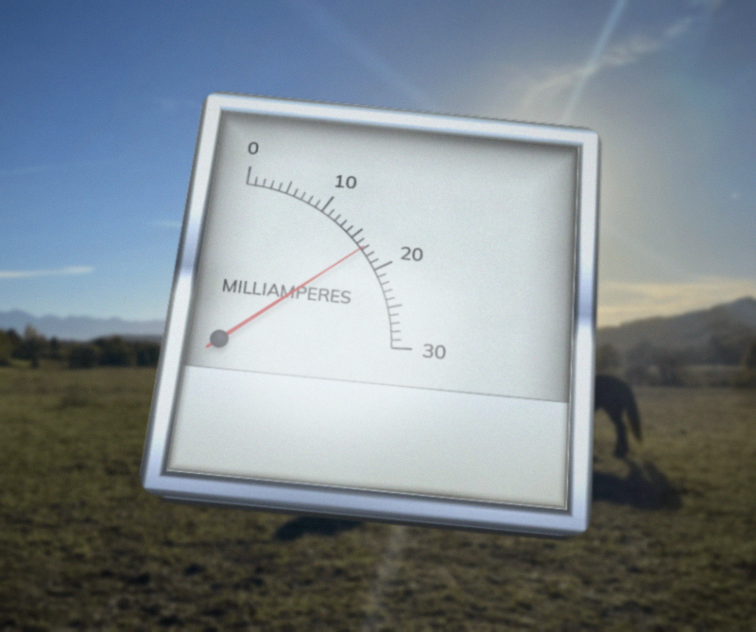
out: 17 mA
